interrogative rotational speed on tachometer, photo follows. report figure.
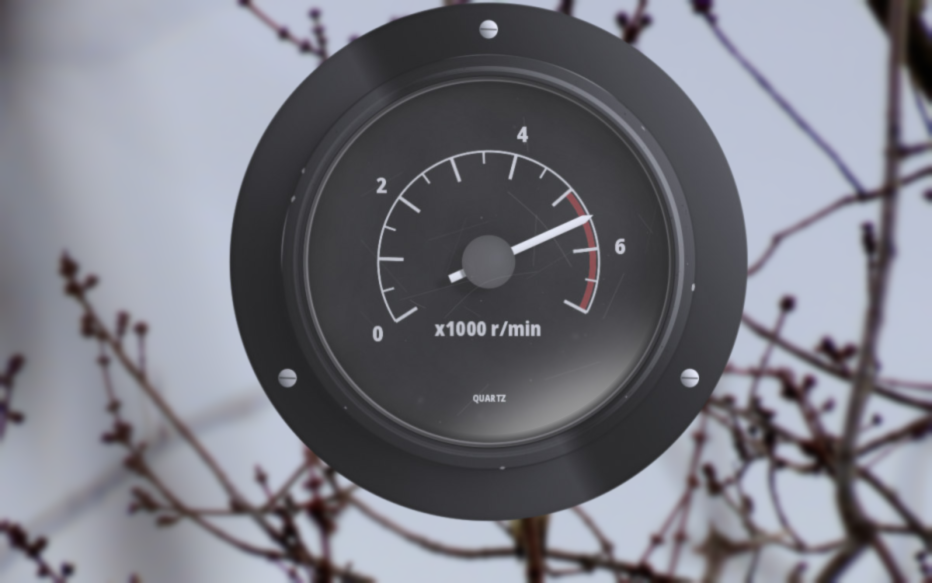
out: 5500 rpm
